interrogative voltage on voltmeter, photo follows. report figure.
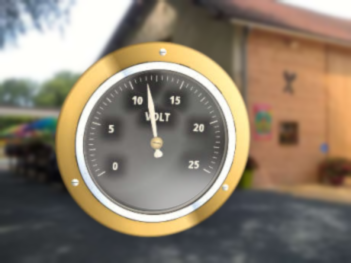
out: 11.5 V
